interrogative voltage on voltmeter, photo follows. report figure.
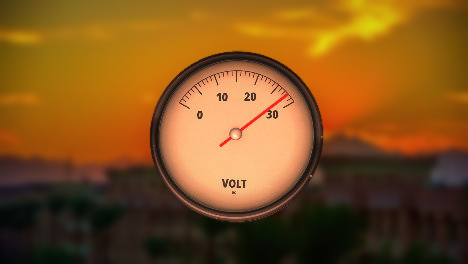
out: 28 V
